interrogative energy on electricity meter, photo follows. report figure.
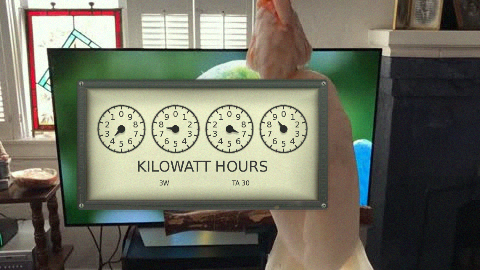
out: 3769 kWh
